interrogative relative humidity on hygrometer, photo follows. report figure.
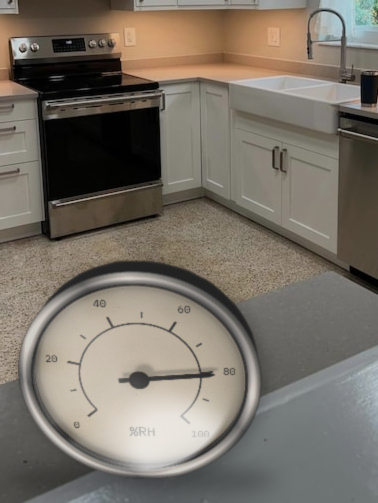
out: 80 %
